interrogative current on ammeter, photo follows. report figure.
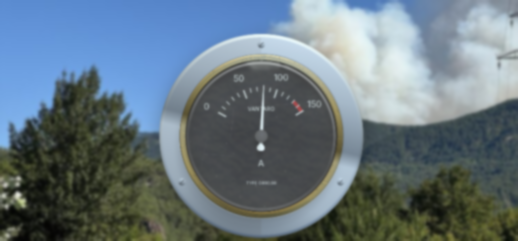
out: 80 A
